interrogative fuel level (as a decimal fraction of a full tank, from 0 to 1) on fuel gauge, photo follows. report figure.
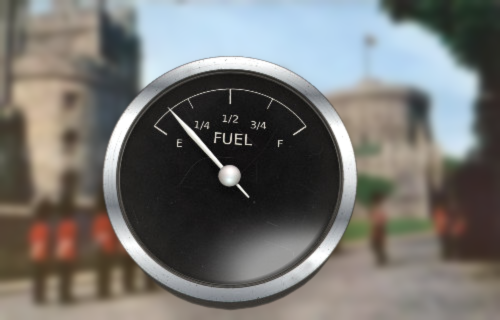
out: 0.125
